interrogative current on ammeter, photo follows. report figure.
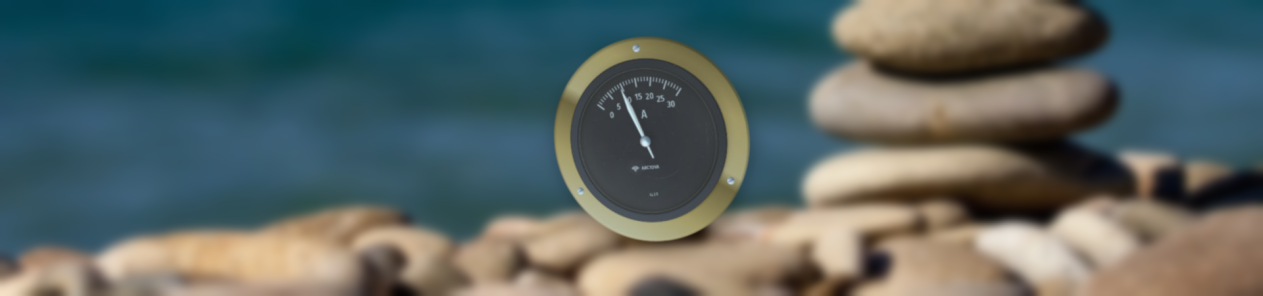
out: 10 A
